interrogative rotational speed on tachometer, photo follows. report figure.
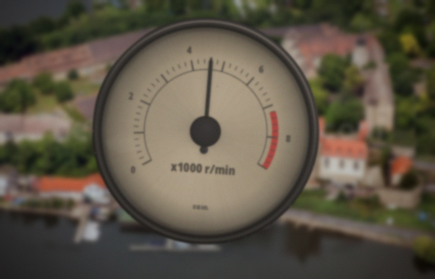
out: 4600 rpm
